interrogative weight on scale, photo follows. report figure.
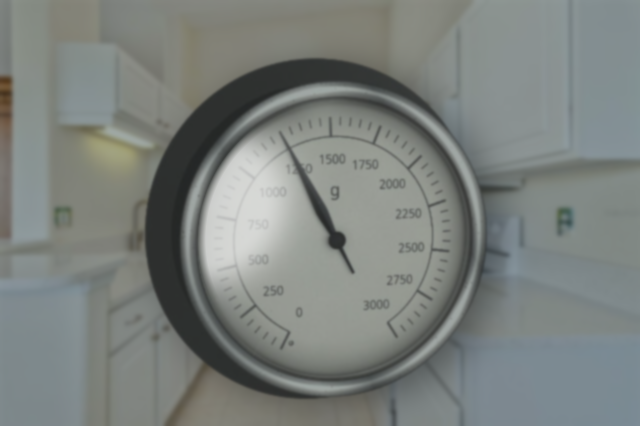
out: 1250 g
